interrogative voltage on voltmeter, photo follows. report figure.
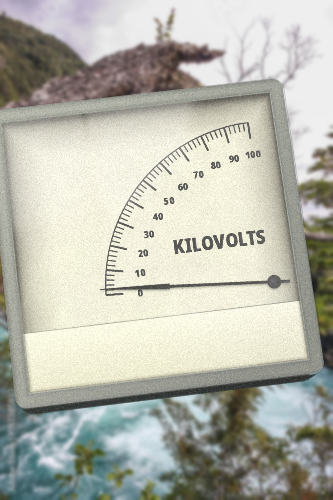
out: 2 kV
